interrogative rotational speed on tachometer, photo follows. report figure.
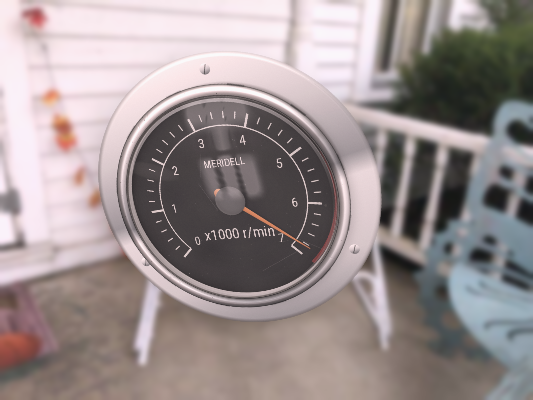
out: 6800 rpm
